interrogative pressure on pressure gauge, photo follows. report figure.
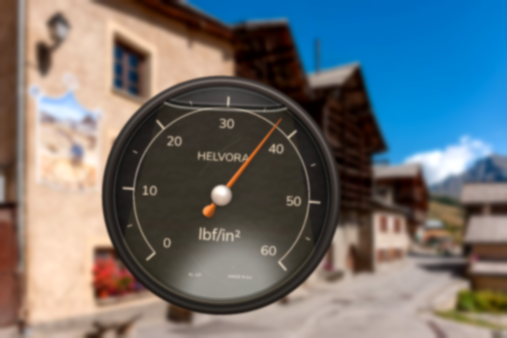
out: 37.5 psi
